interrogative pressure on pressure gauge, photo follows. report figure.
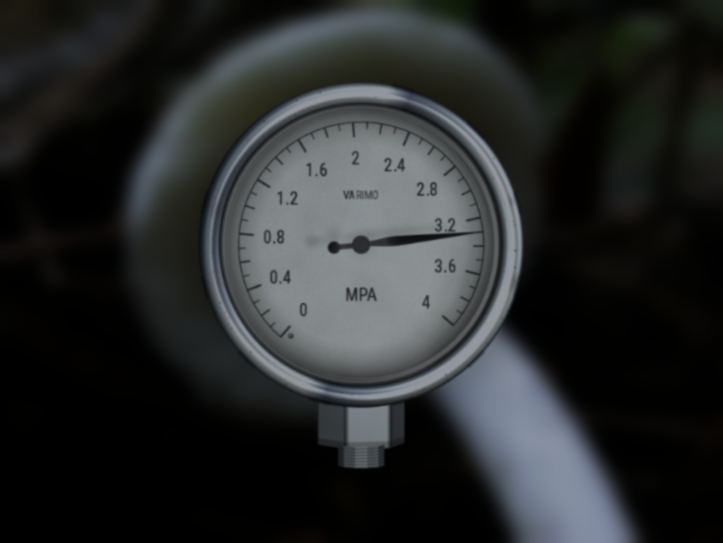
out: 3.3 MPa
